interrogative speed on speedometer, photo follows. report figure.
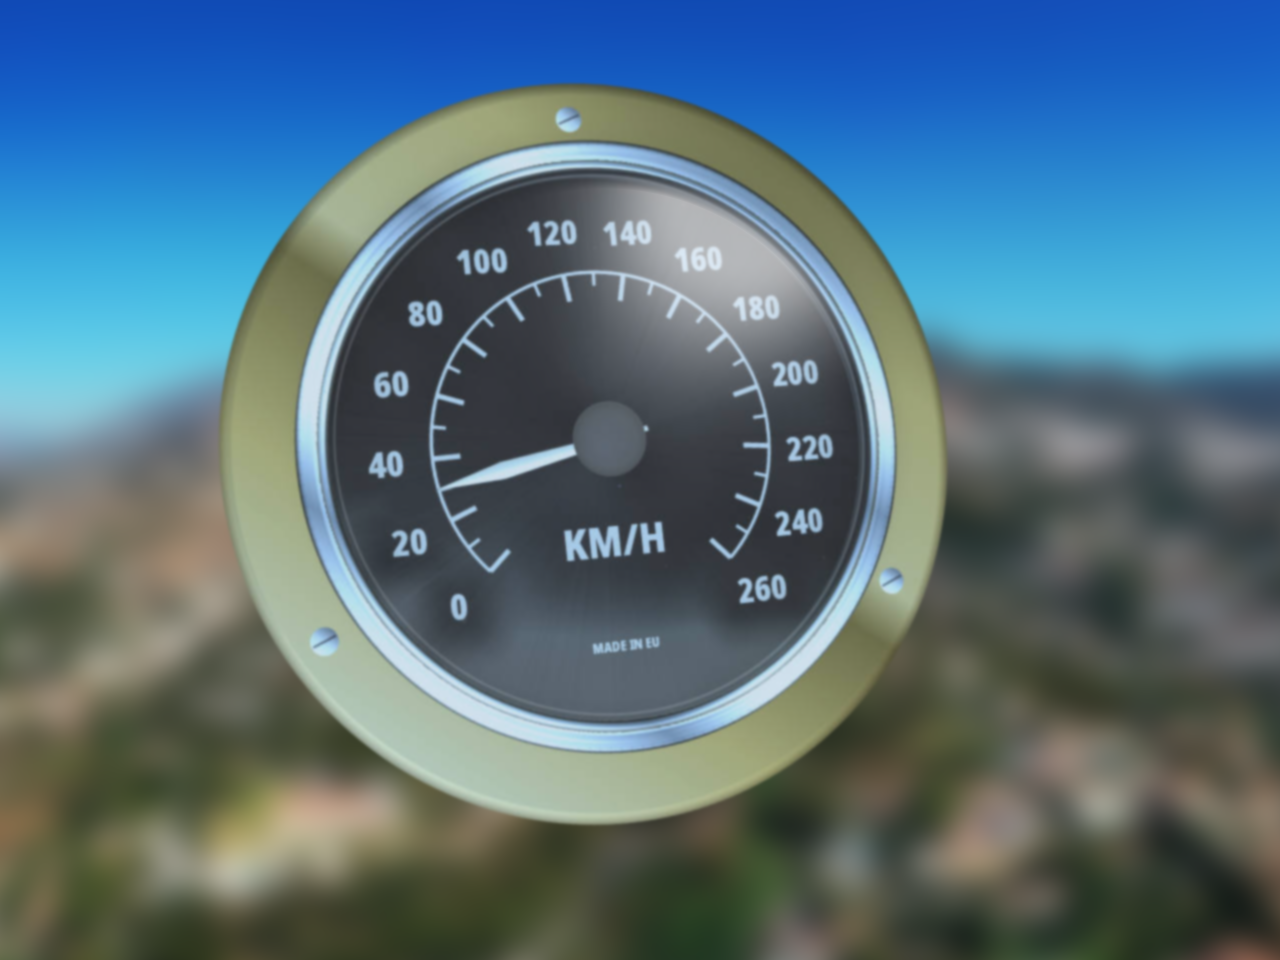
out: 30 km/h
